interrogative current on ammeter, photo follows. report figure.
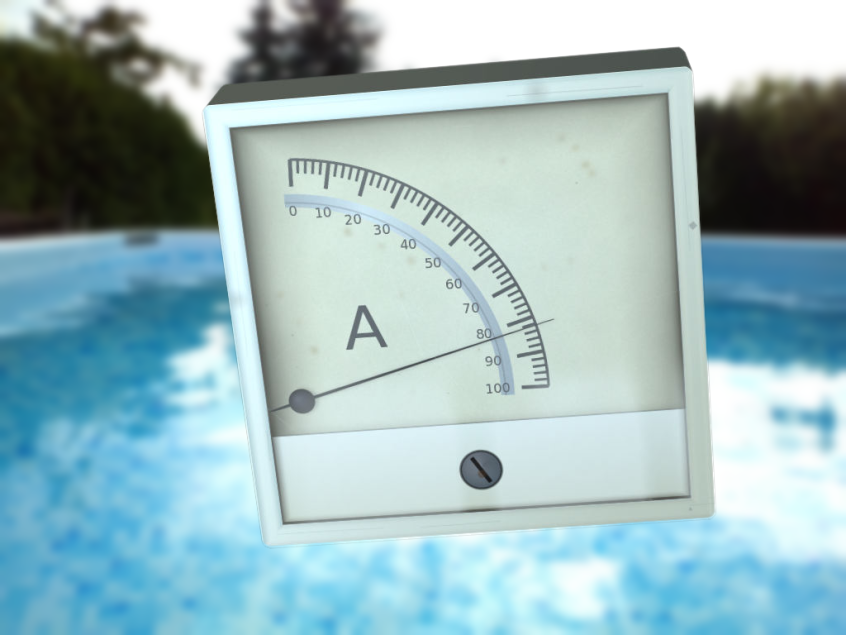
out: 82 A
